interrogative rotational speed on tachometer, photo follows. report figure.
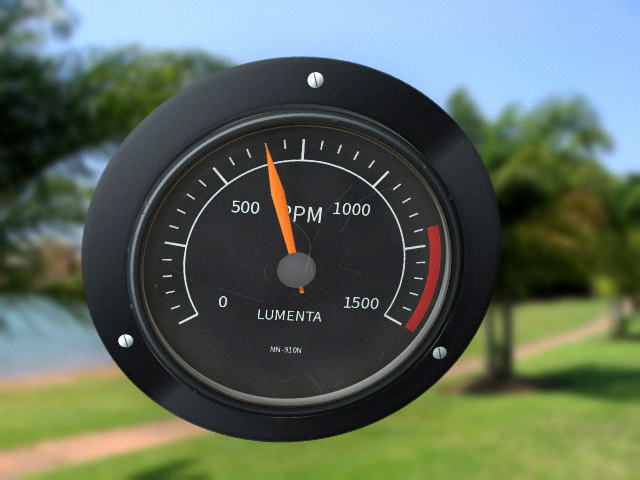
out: 650 rpm
